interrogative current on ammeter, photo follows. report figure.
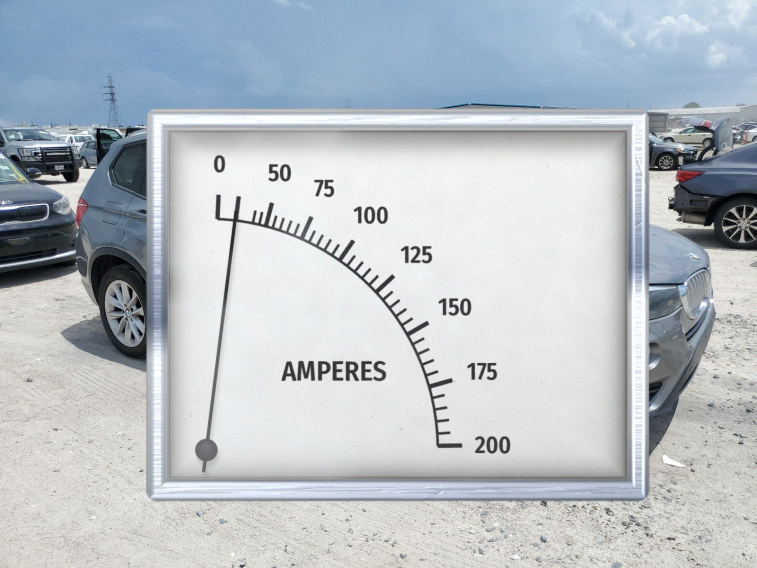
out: 25 A
